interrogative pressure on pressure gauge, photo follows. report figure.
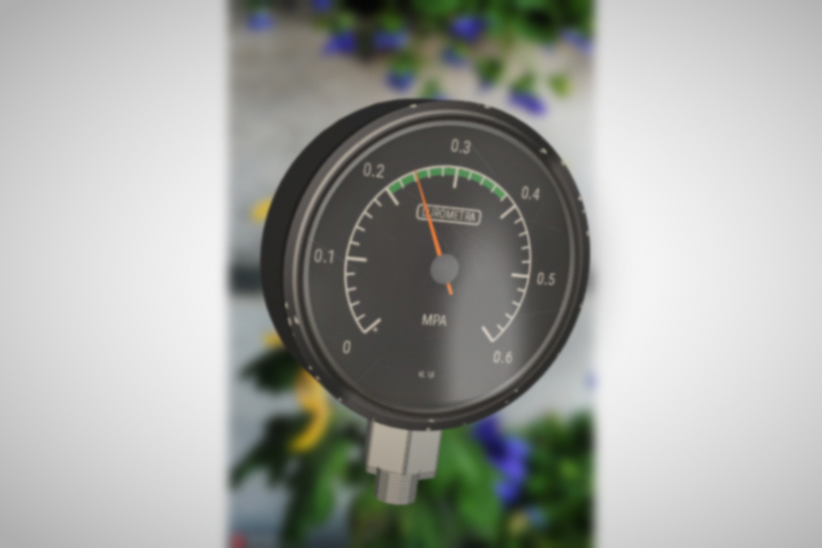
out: 0.24 MPa
